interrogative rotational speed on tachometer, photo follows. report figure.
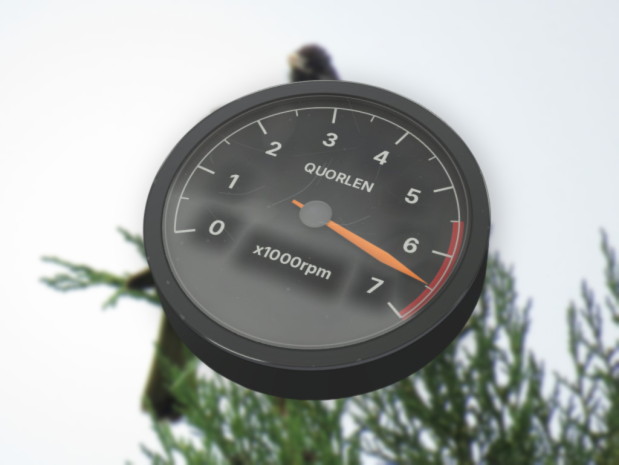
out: 6500 rpm
